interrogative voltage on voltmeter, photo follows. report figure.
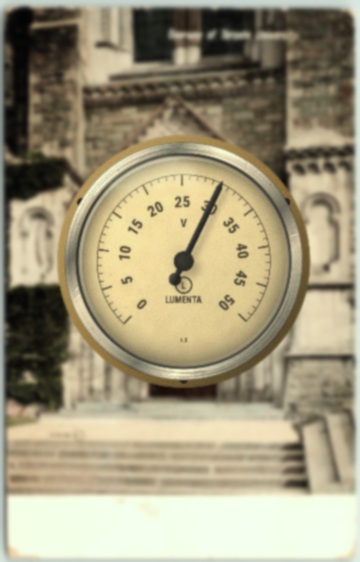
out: 30 V
